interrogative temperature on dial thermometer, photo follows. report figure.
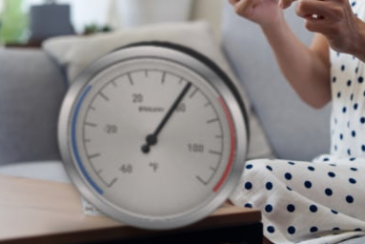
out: 55 °F
